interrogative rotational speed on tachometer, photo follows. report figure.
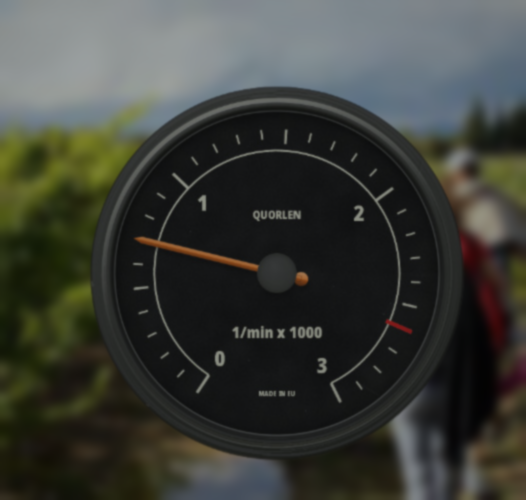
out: 700 rpm
